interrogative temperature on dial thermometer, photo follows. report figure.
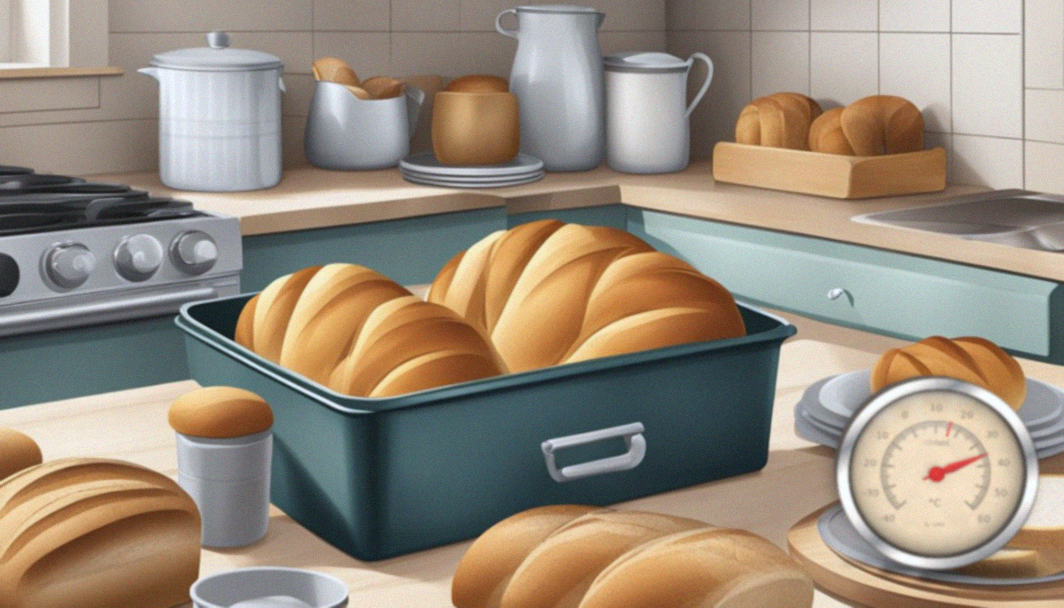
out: 35 °C
